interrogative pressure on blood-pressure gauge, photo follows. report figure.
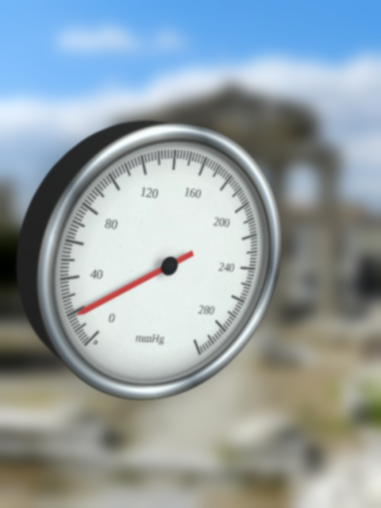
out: 20 mmHg
